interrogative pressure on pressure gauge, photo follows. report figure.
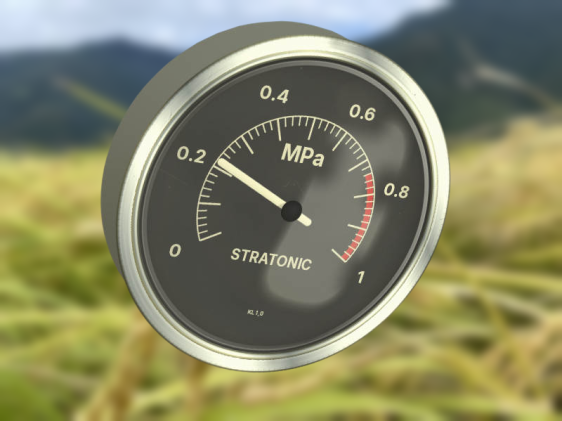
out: 0.22 MPa
